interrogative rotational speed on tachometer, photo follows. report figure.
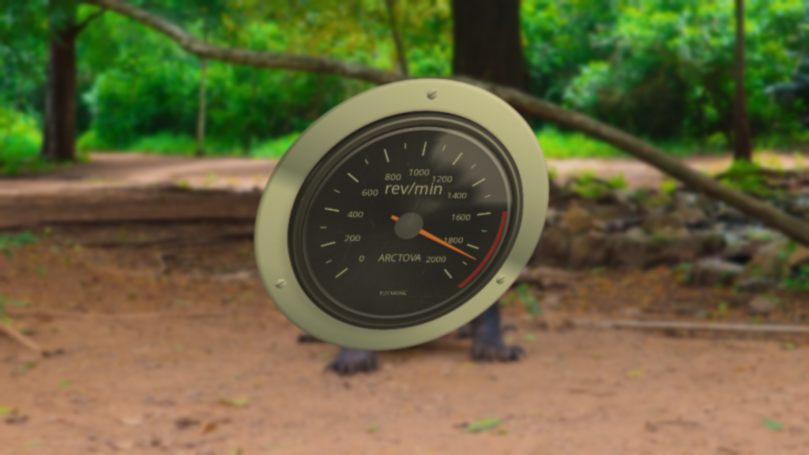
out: 1850 rpm
